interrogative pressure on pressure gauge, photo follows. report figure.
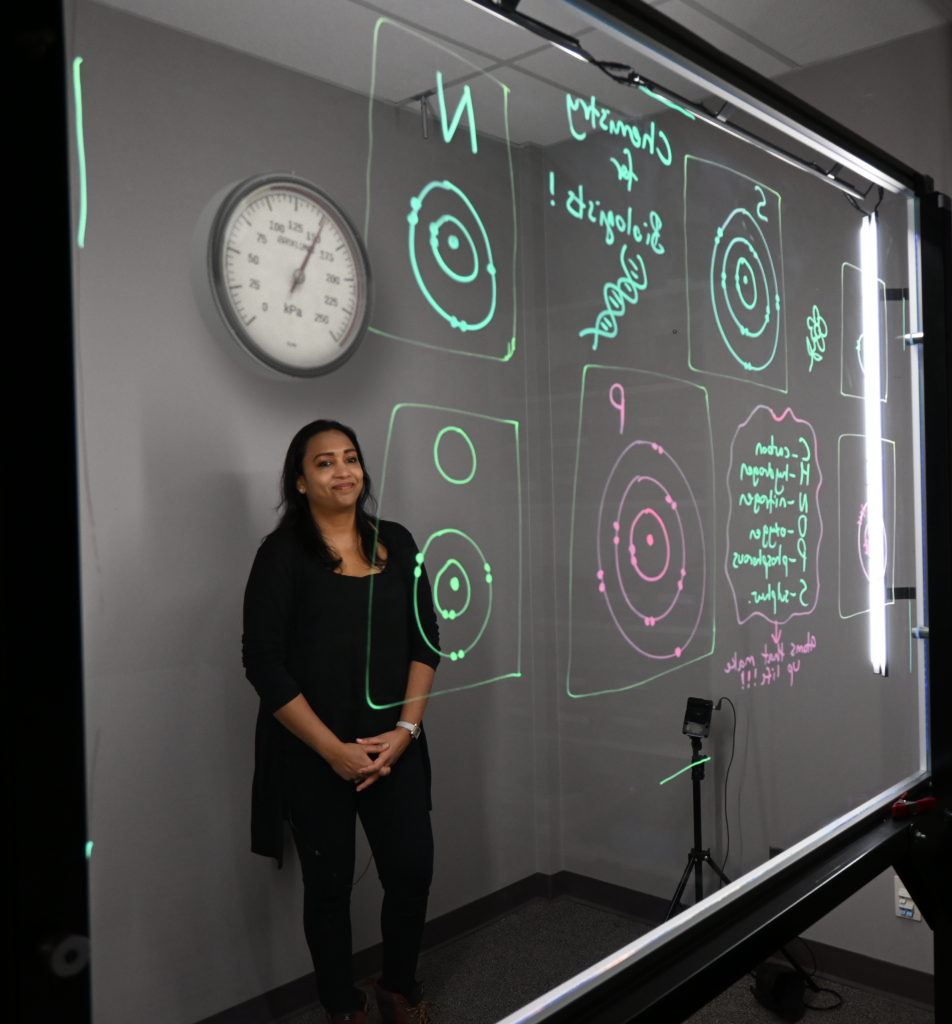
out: 150 kPa
